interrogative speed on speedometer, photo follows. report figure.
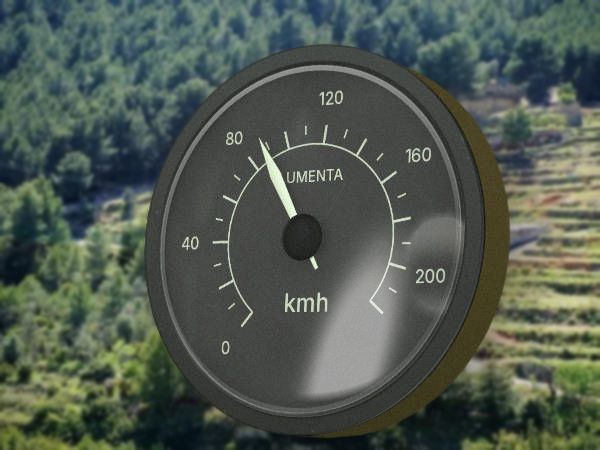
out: 90 km/h
